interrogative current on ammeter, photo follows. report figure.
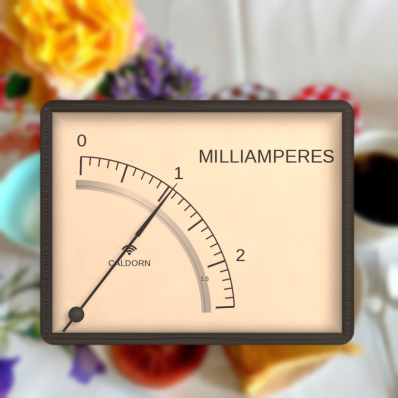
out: 1.05 mA
